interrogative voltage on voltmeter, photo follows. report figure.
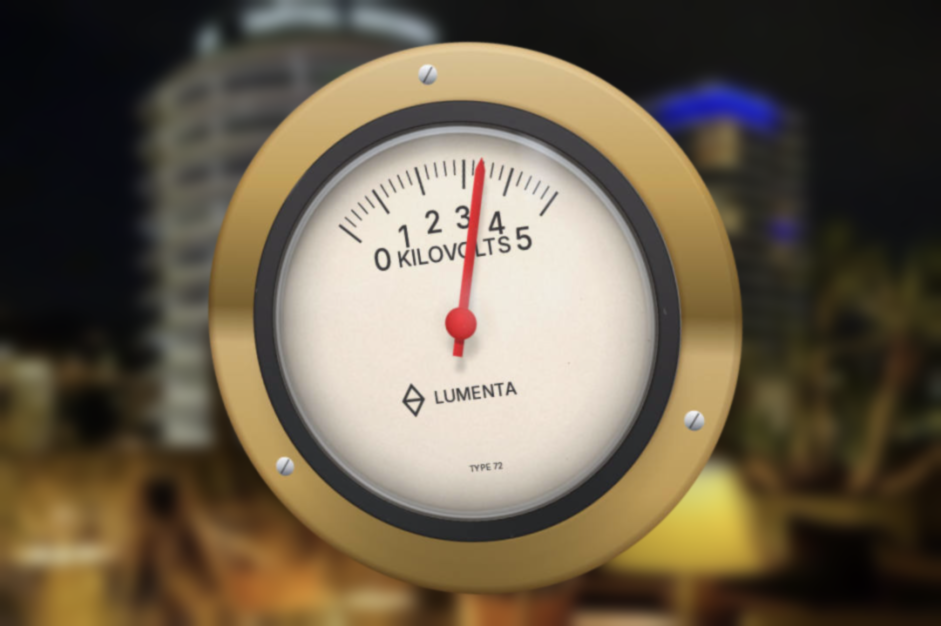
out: 3.4 kV
